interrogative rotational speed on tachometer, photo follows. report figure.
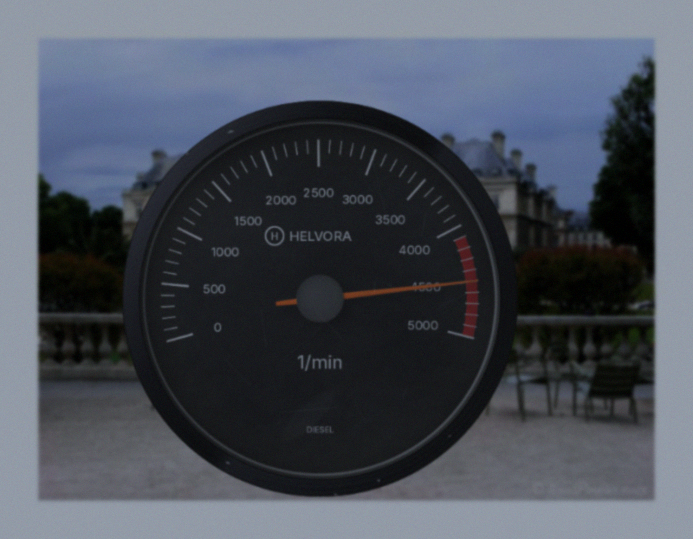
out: 4500 rpm
